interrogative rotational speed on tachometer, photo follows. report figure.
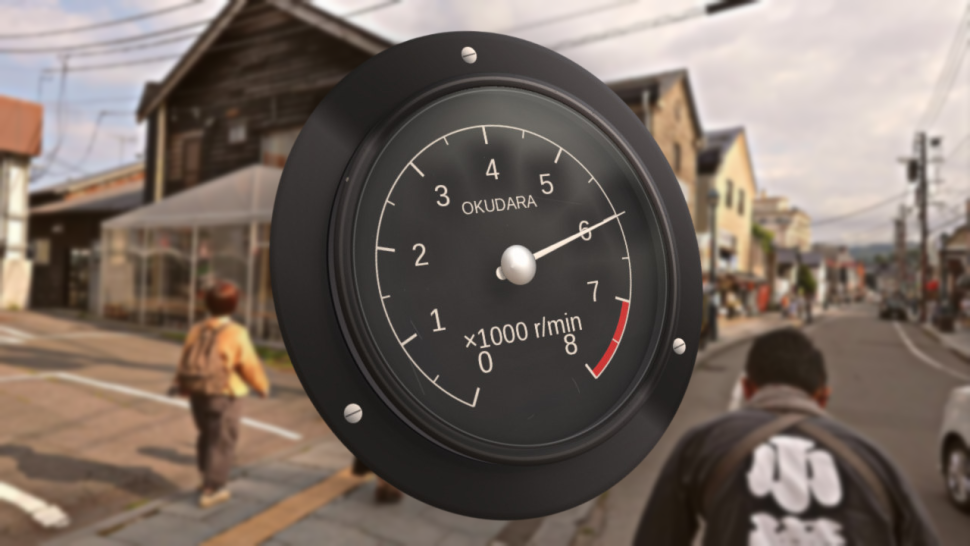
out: 6000 rpm
